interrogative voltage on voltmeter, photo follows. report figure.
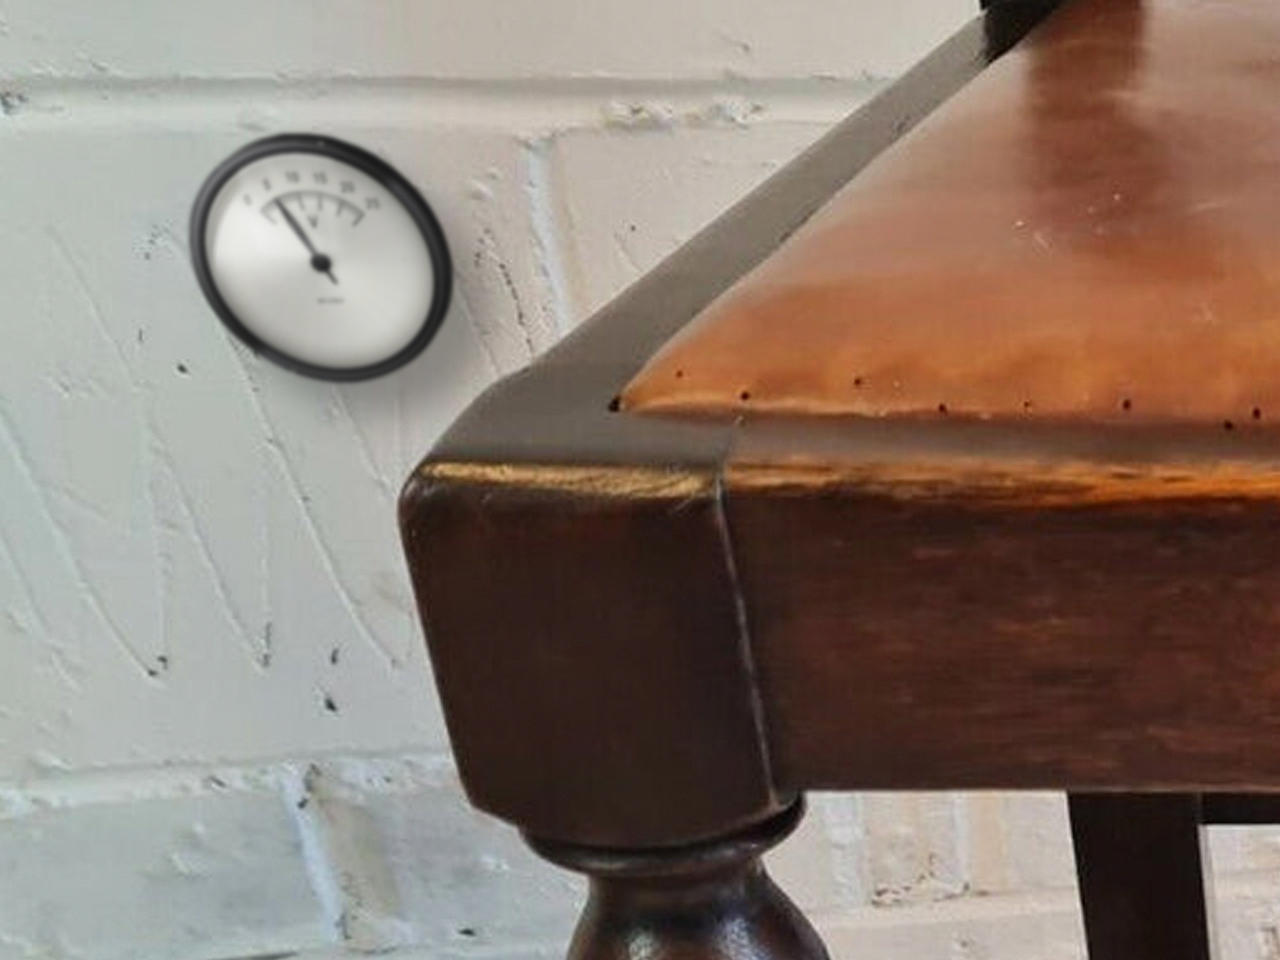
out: 5 V
